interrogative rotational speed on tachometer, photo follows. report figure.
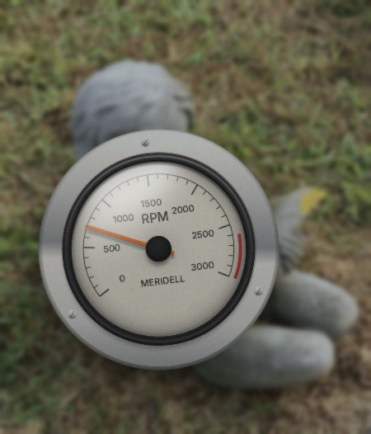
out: 700 rpm
